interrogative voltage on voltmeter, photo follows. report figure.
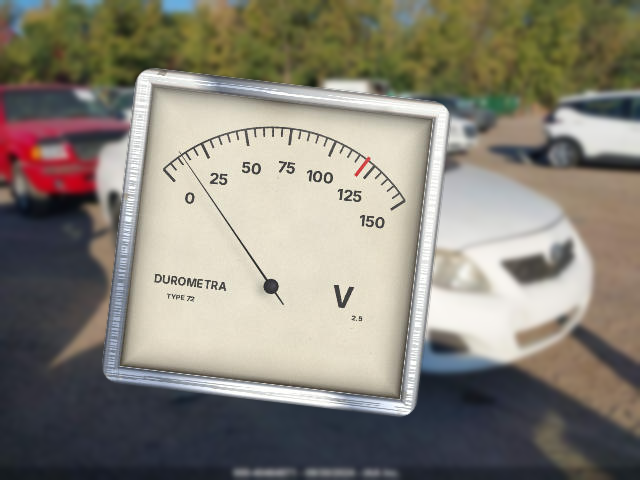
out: 12.5 V
